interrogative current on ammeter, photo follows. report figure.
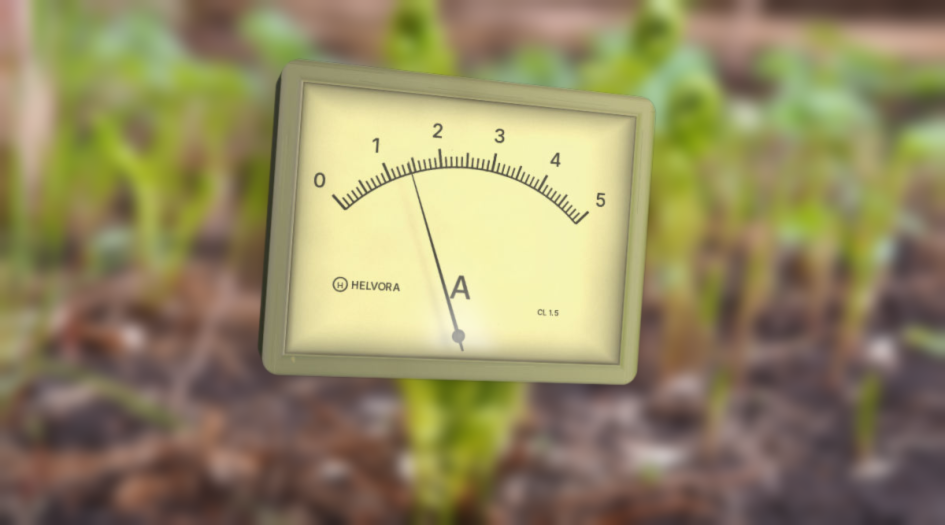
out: 1.4 A
